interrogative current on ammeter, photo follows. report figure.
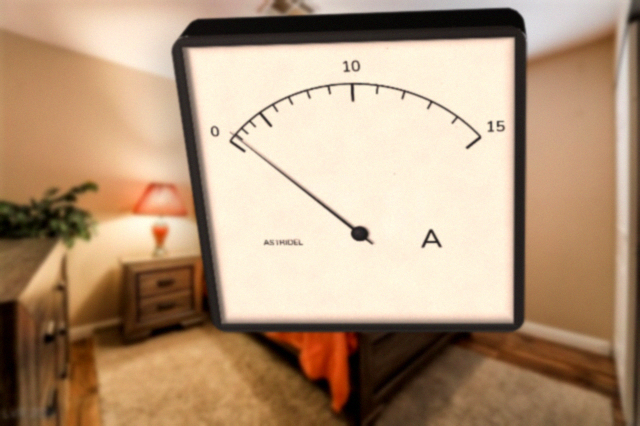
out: 2 A
